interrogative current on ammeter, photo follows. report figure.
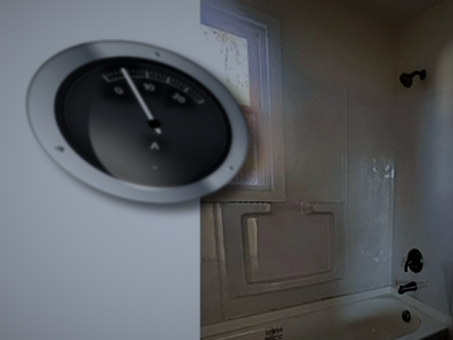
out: 5 A
